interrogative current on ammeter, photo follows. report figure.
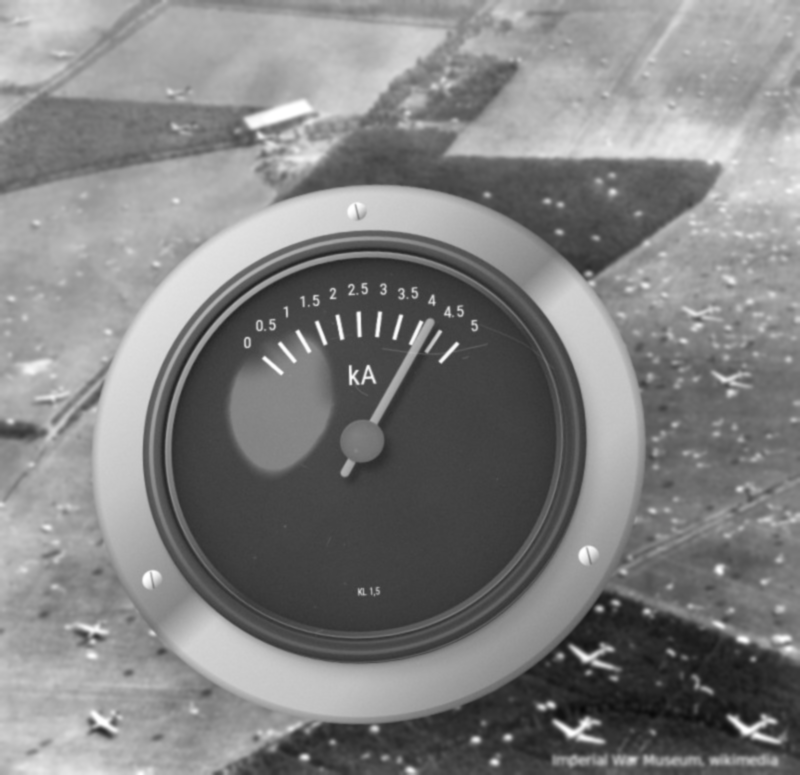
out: 4.25 kA
